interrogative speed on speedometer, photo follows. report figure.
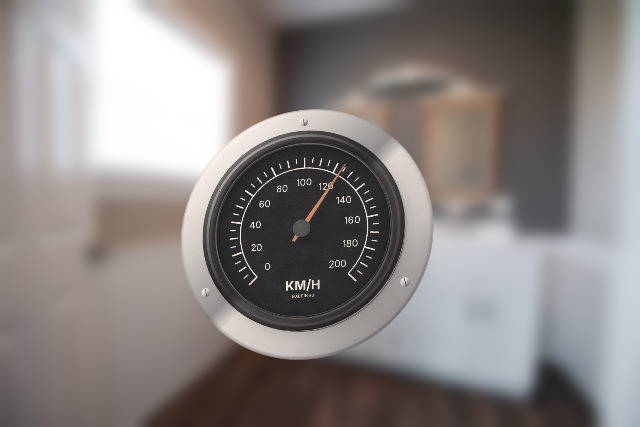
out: 125 km/h
